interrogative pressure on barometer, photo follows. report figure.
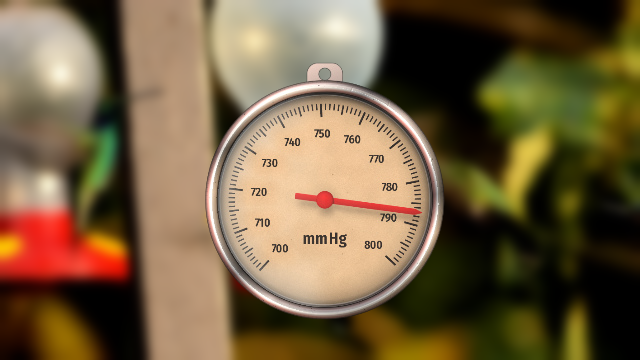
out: 787 mmHg
